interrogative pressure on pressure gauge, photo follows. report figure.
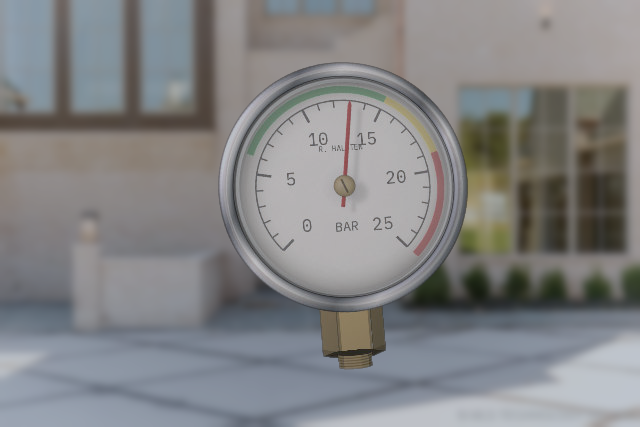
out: 13 bar
